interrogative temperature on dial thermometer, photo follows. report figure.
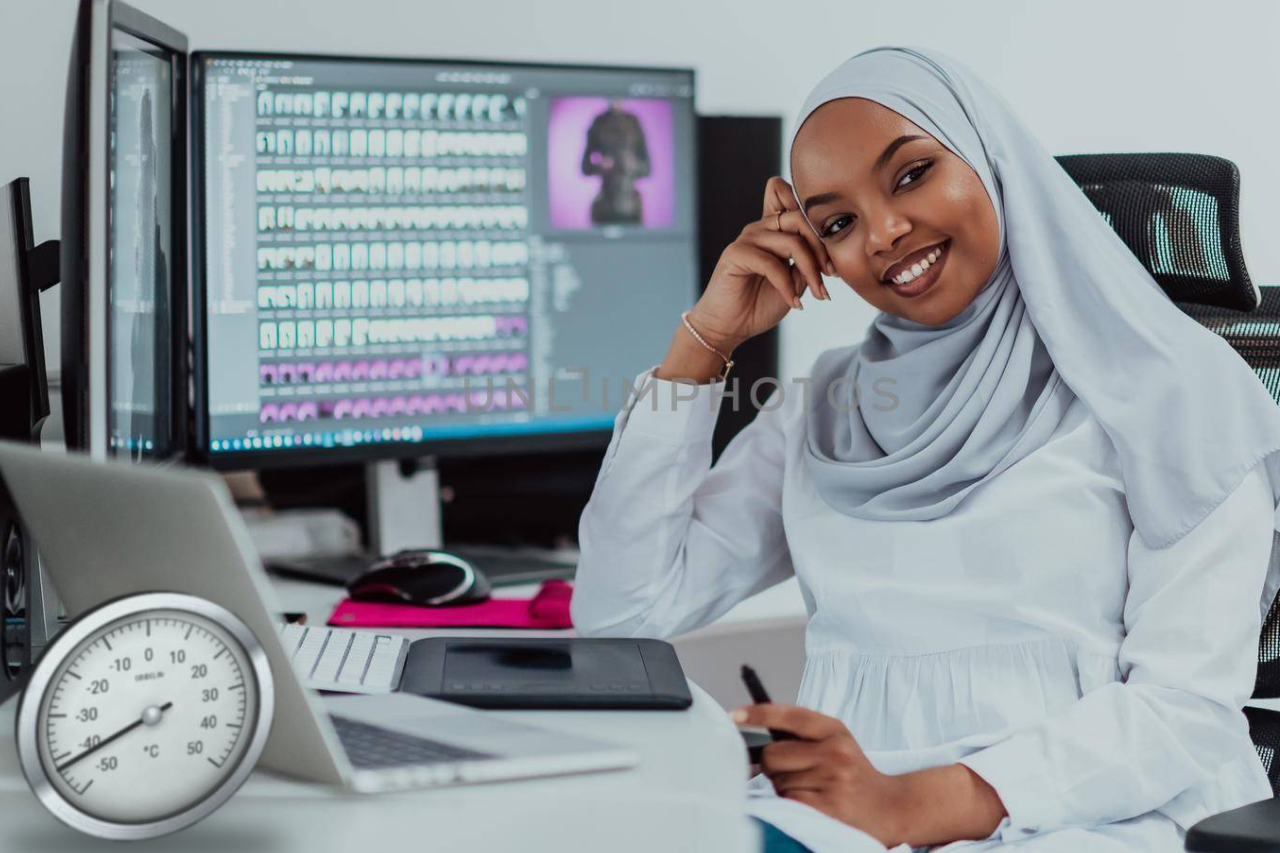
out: -42 °C
